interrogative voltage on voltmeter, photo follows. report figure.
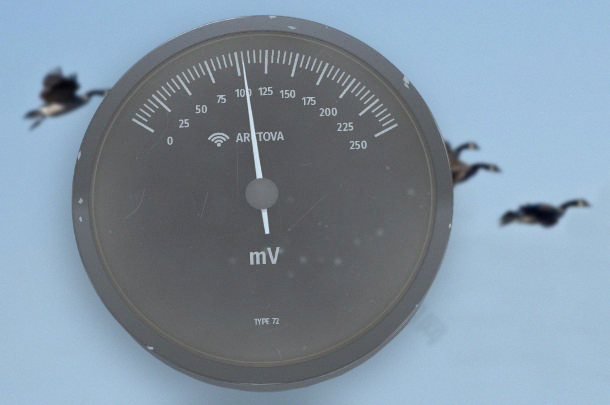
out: 105 mV
